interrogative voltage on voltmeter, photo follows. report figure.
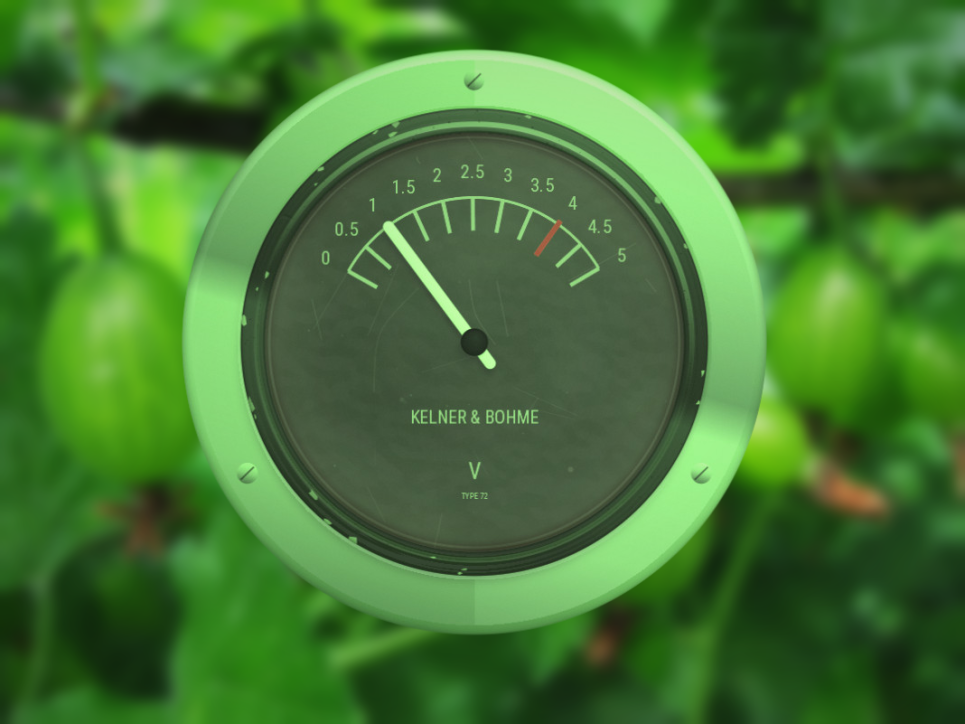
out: 1 V
